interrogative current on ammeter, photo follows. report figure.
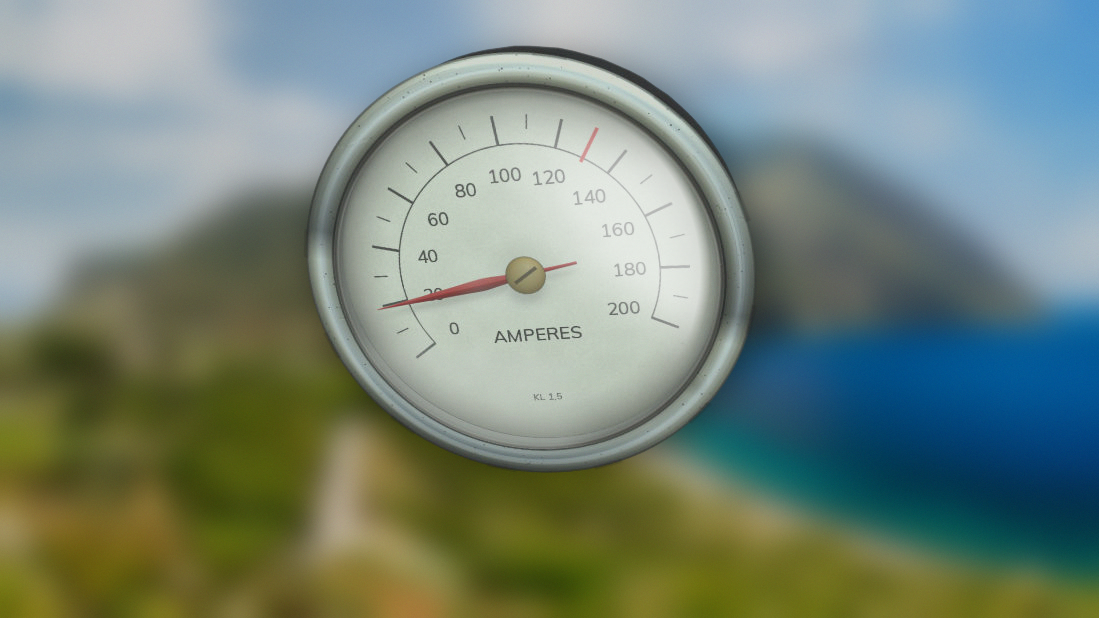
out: 20 A
